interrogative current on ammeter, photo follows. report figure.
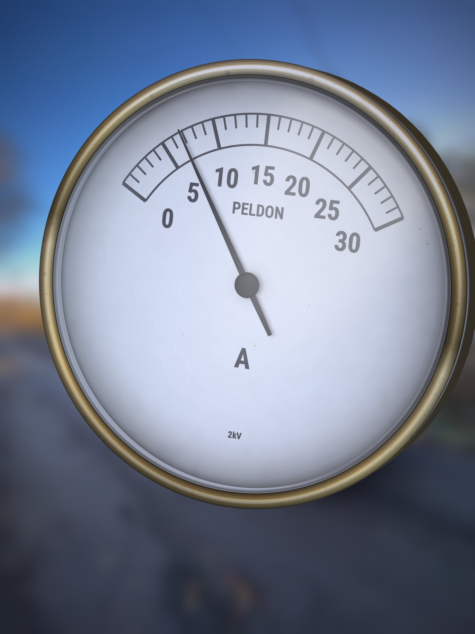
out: 7 A
